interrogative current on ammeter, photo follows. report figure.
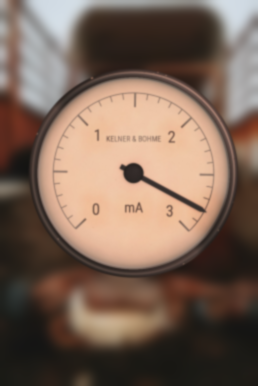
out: 2.8 mA
